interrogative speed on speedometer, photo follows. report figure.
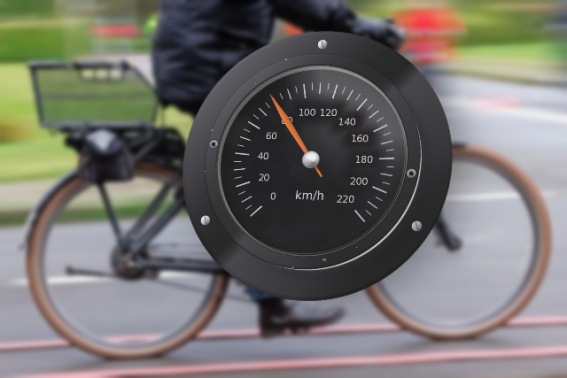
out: 80 km/h
